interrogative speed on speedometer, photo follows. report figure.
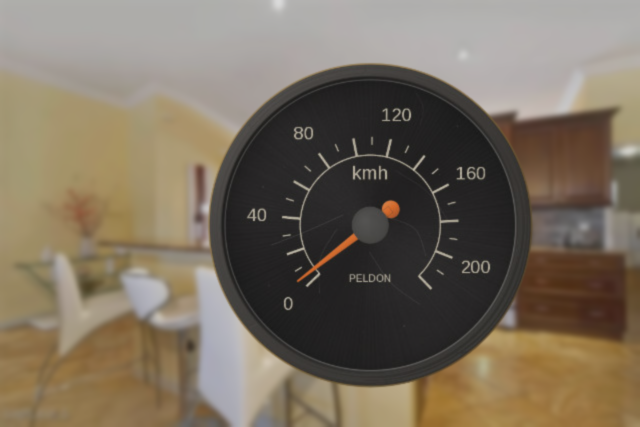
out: 5 km/h
